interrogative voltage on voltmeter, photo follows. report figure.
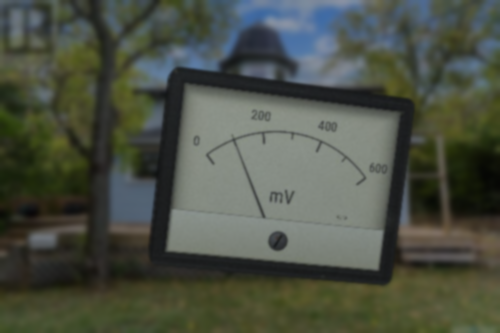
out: 100 mV
